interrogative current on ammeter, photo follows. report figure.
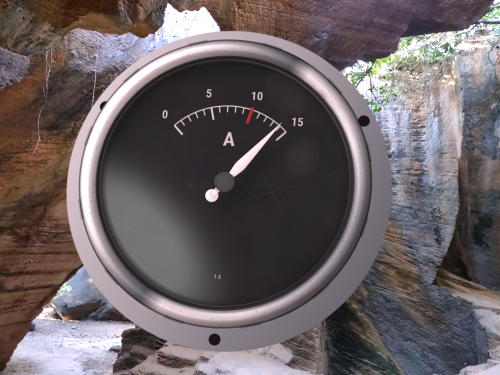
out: 14 A
